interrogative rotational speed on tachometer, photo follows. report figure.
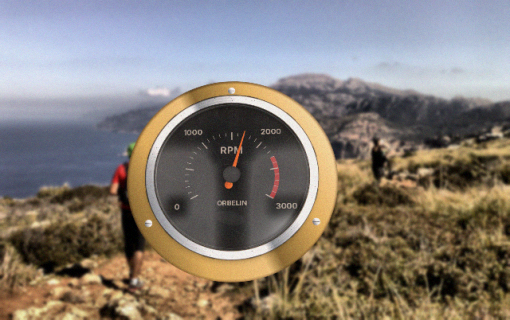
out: 1700 rpm
